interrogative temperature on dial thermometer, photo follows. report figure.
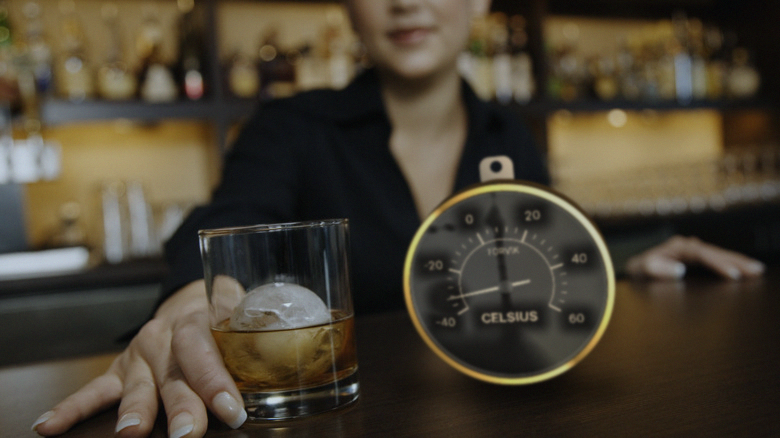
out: -32 °C
